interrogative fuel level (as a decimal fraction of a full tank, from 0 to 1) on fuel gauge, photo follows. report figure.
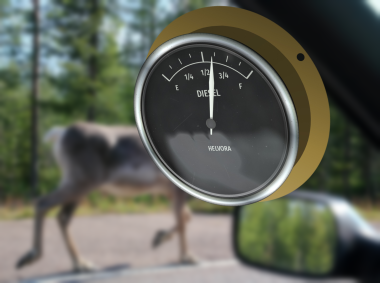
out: 0.625
